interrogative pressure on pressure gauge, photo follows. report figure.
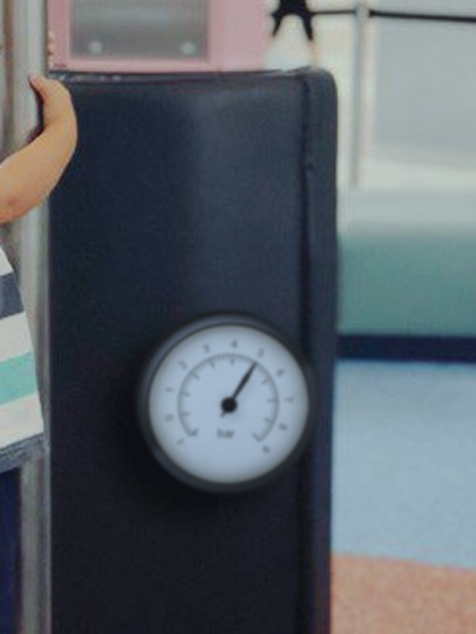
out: 5 bar
